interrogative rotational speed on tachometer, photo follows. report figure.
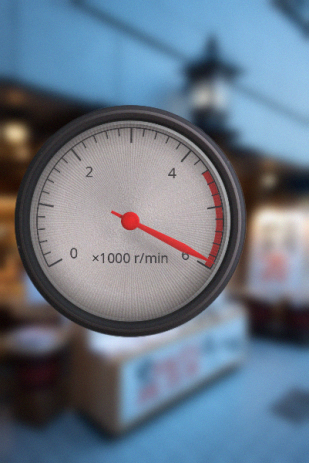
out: 5900 rpm
